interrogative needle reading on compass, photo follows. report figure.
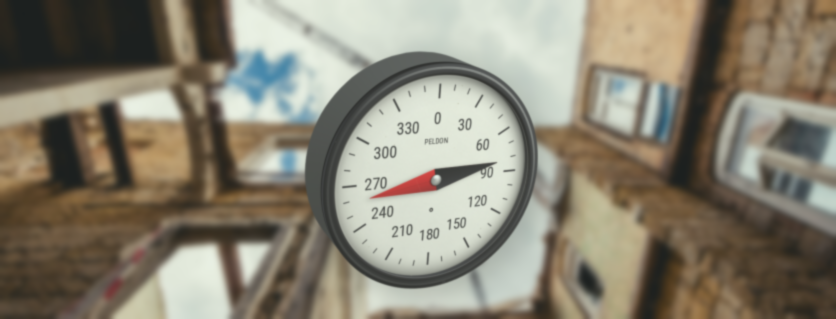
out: 260 °
